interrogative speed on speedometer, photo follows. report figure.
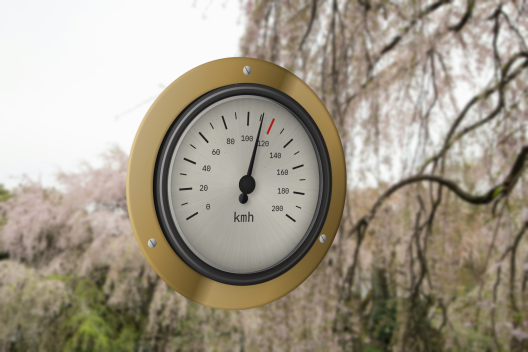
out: 110 km/h
